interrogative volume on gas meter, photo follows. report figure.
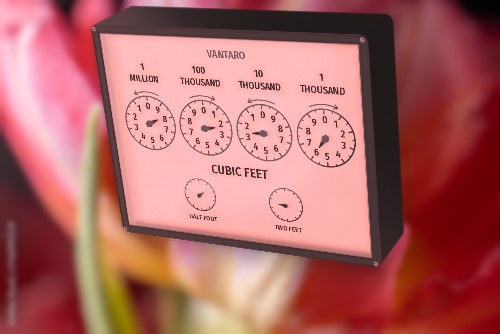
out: 822600 ft³
